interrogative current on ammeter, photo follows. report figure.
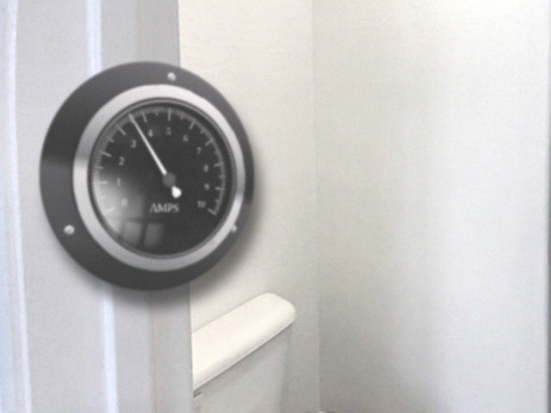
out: 3.5 A
